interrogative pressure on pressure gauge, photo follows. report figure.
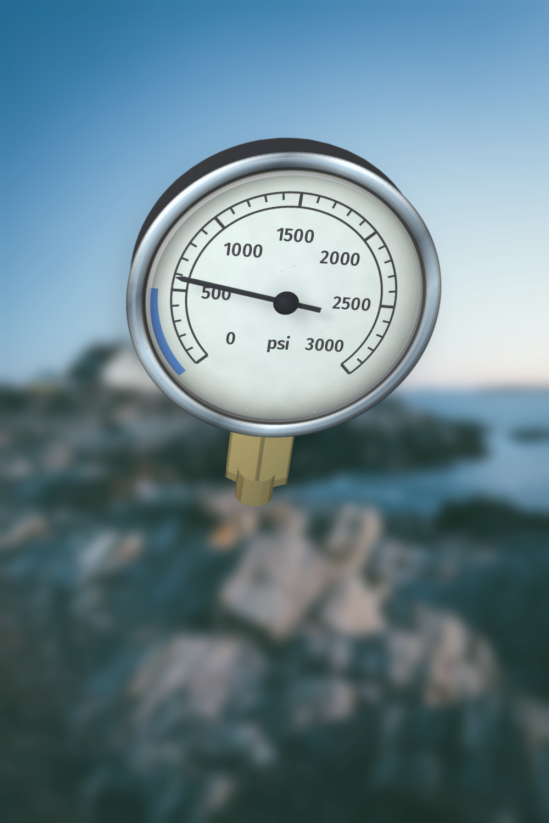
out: 600 psi
